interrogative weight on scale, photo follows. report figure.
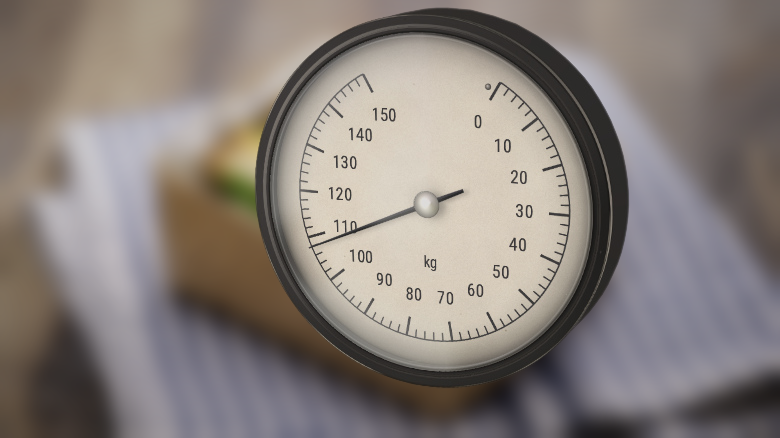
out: 108 kg
